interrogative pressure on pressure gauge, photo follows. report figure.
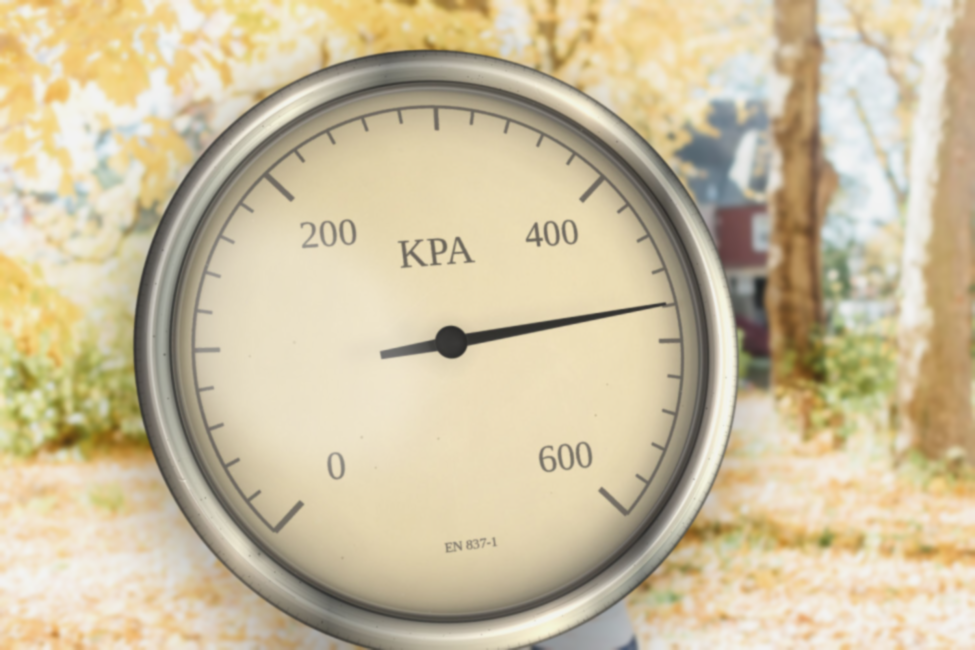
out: 480 kPa
